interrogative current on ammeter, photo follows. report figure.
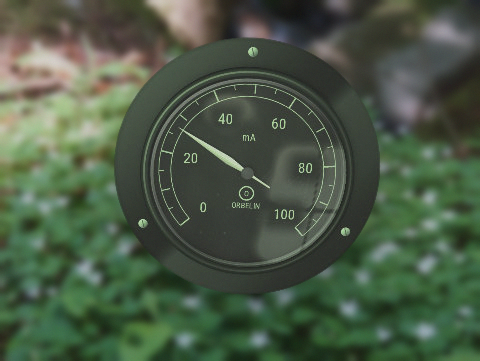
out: 27.5 mA
